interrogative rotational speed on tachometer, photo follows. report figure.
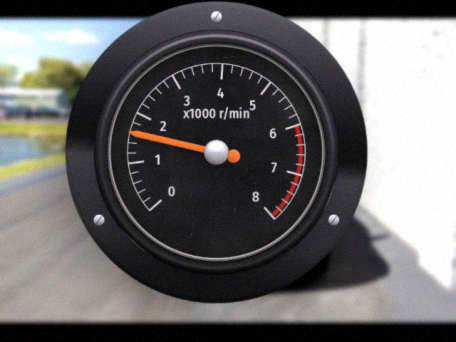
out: 1600 rpm
